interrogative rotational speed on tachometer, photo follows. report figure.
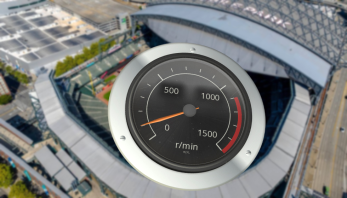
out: 100 rpm
